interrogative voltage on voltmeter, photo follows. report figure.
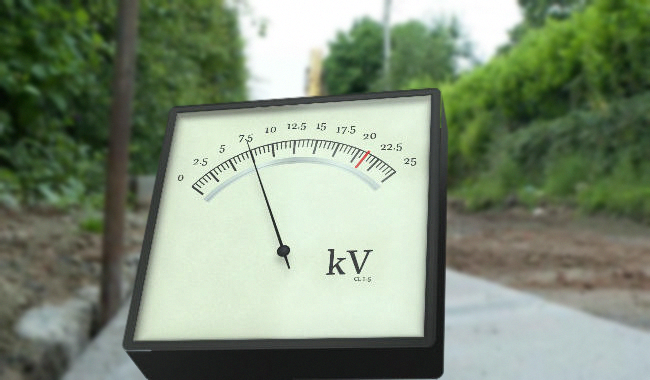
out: 7.5 kV
